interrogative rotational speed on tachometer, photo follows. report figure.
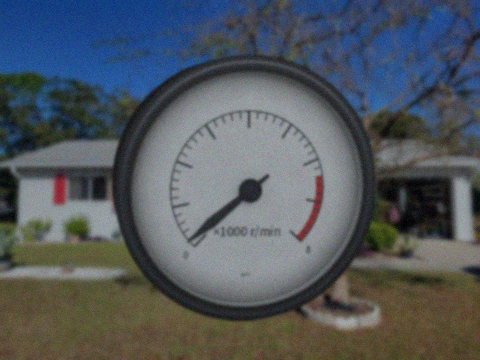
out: 200 rpm
